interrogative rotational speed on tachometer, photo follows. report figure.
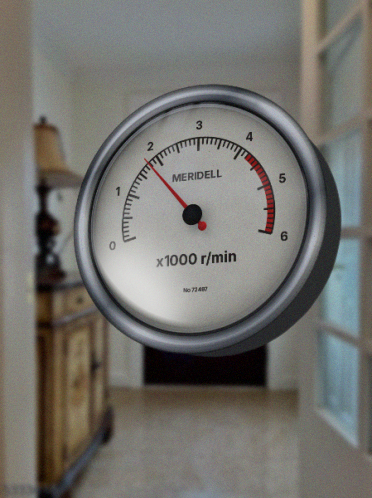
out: 1800 rpm
